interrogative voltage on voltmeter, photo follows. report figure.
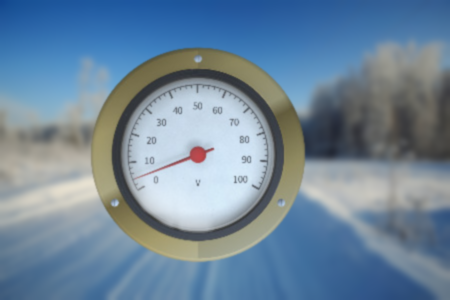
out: 4 V
